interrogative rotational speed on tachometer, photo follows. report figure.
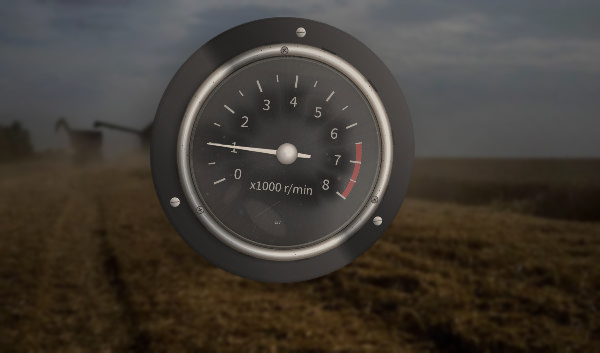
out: 1000 rpm
